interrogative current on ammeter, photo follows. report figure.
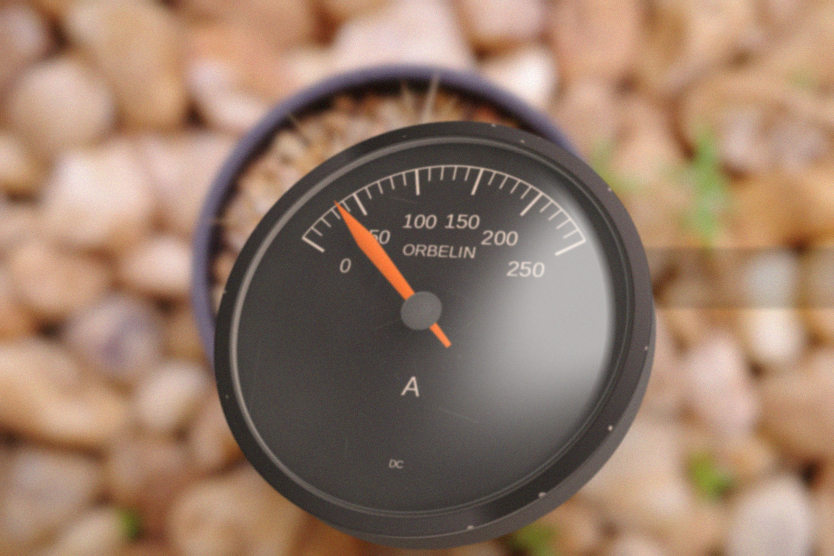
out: 35 A
